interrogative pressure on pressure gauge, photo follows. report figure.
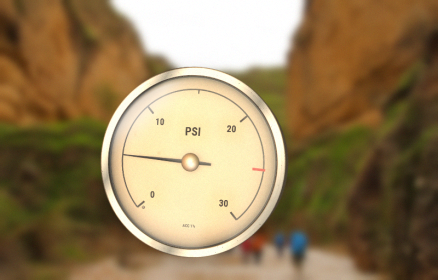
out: 5 psi
